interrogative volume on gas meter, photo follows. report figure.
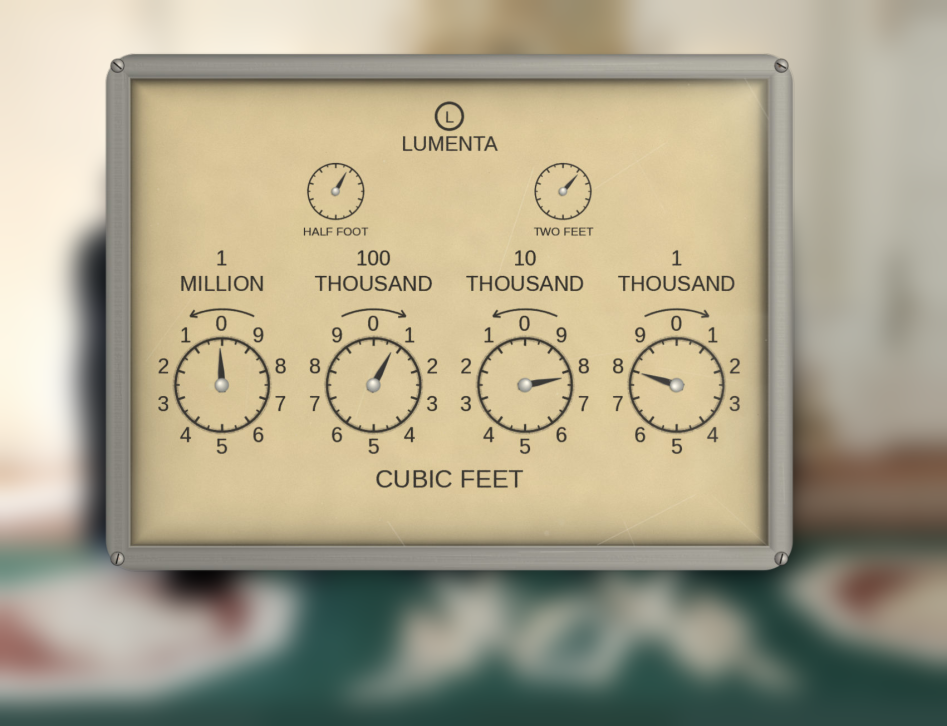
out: 7800 ft³
